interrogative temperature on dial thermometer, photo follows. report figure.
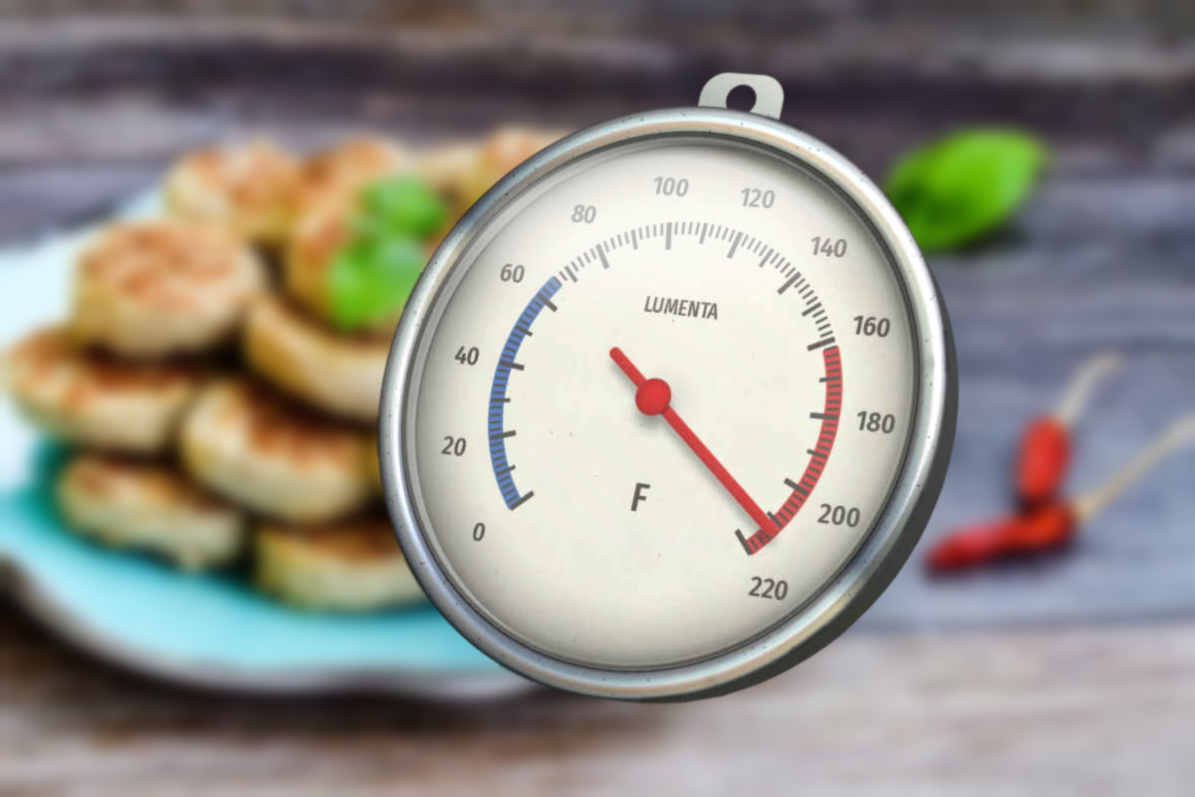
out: 212 °F
